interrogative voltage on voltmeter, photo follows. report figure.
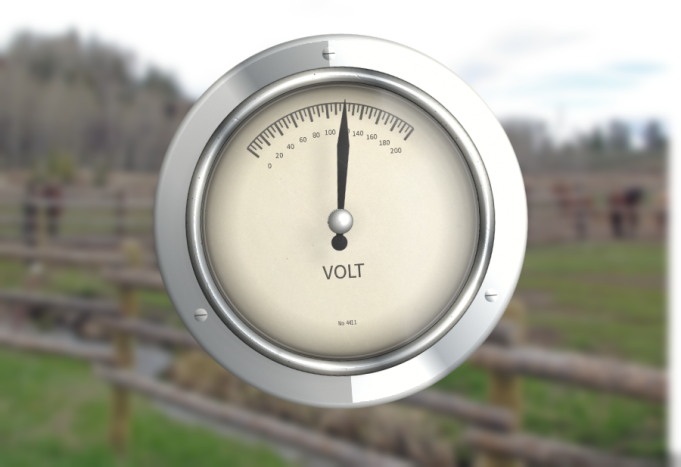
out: 120 V
